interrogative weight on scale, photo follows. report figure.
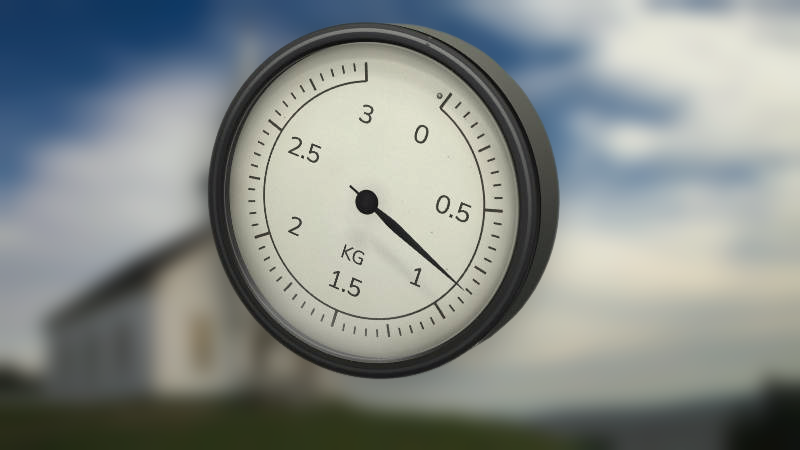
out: 0.85 kg
